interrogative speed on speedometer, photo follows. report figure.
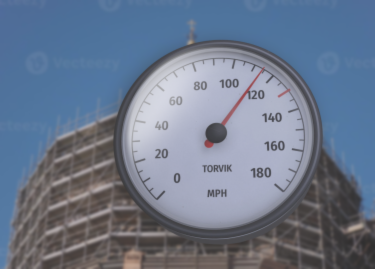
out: 115 mph
